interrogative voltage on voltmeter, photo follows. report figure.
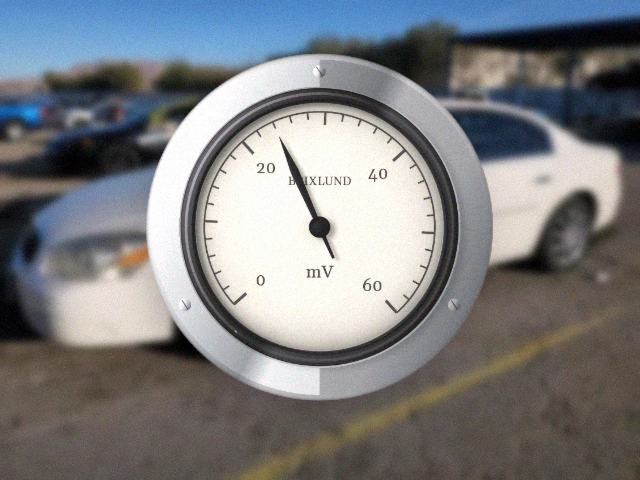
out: 24 mV
